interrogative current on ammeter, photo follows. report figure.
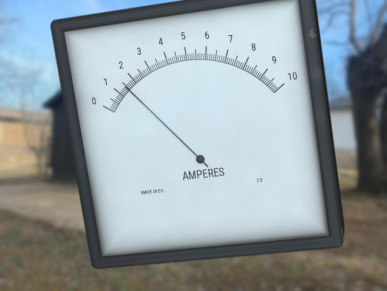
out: 1.5 A
